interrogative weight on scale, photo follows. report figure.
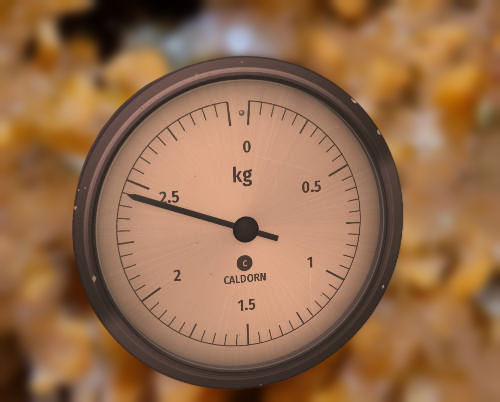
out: 2.45 kg
